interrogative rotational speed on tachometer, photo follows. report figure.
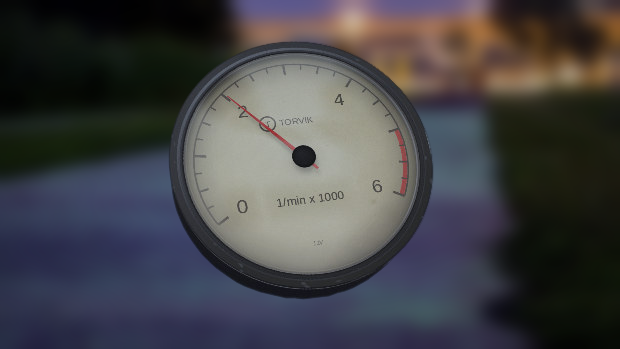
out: 2000 rpm
